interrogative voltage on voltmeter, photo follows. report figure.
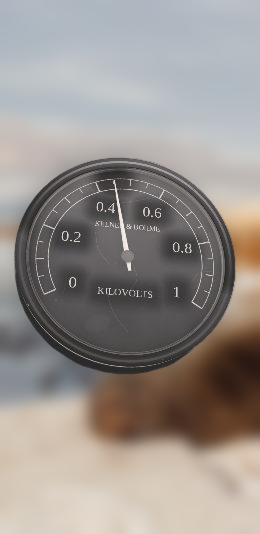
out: 0.45 kV
